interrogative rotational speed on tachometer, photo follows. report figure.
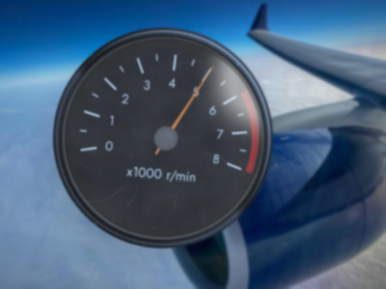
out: 5000 rpm
